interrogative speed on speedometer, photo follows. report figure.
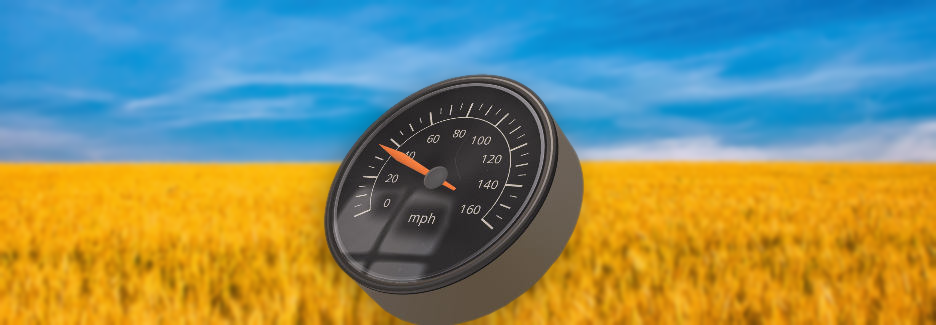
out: 35 mph
